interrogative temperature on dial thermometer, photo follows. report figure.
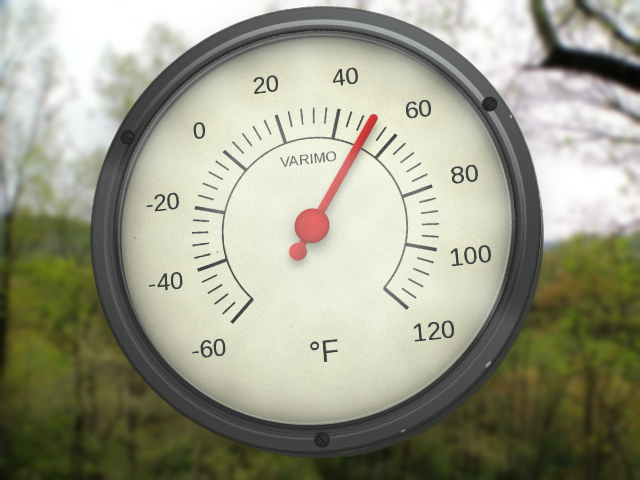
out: 52 °F
